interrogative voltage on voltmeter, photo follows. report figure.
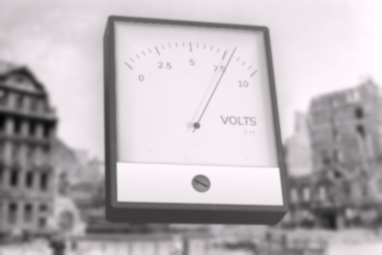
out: 8 V
